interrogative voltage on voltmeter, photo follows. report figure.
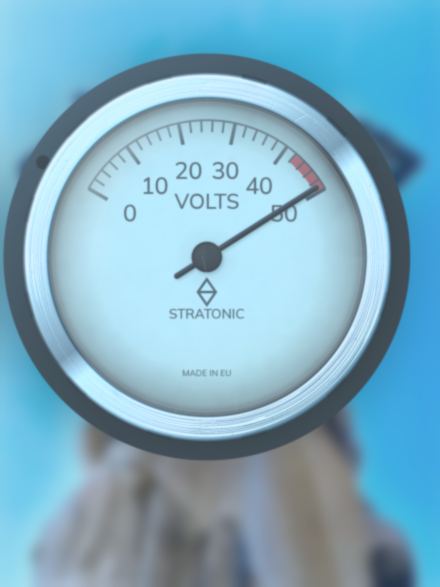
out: 49 V
